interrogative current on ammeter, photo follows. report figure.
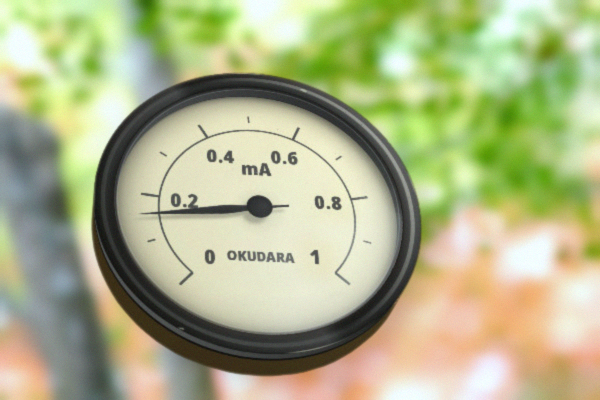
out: 0.15 mA
